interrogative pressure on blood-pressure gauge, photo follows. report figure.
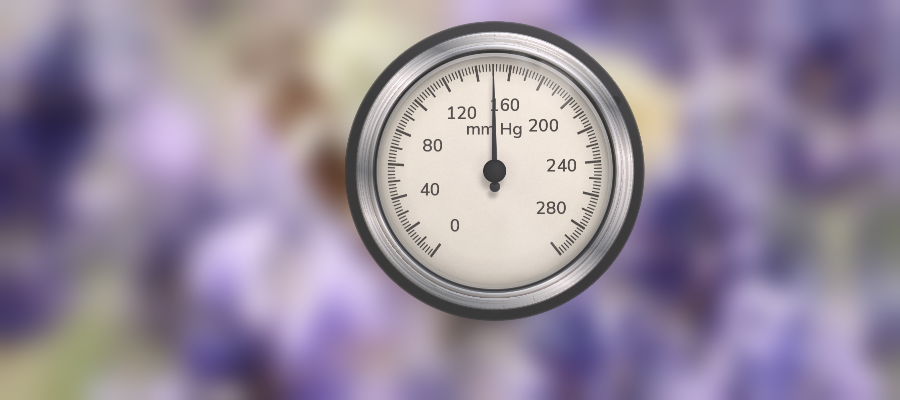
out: 150 mmHg
